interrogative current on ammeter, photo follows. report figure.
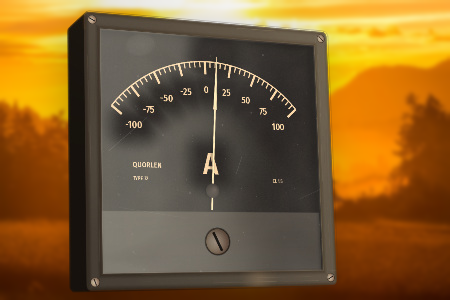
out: 10 A
